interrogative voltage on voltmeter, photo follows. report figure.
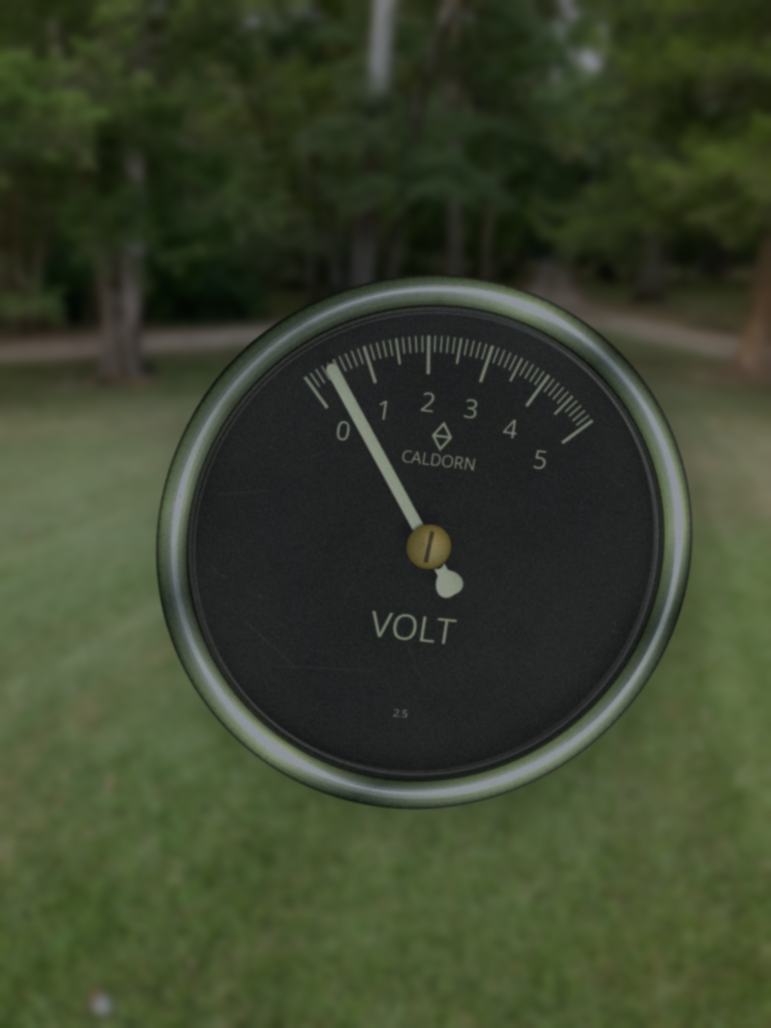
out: 0.4 V
